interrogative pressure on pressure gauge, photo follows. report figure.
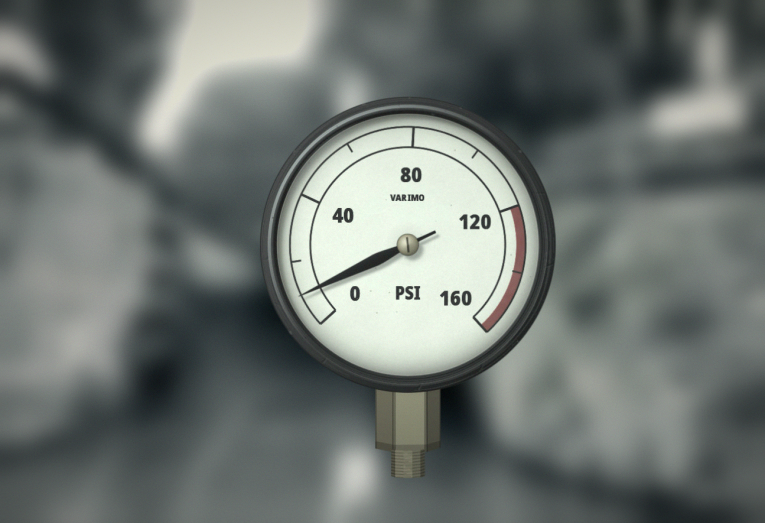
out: 10 psi
